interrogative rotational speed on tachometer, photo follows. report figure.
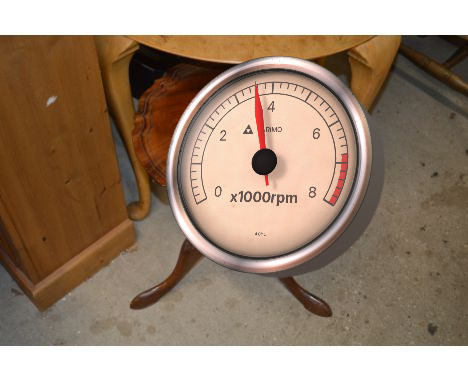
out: 3600 rpm
